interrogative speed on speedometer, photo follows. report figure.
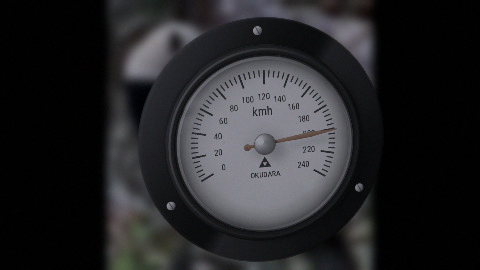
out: 200 km/h
